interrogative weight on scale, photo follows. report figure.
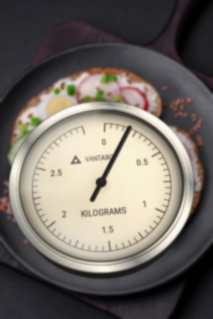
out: 0.2 kg
